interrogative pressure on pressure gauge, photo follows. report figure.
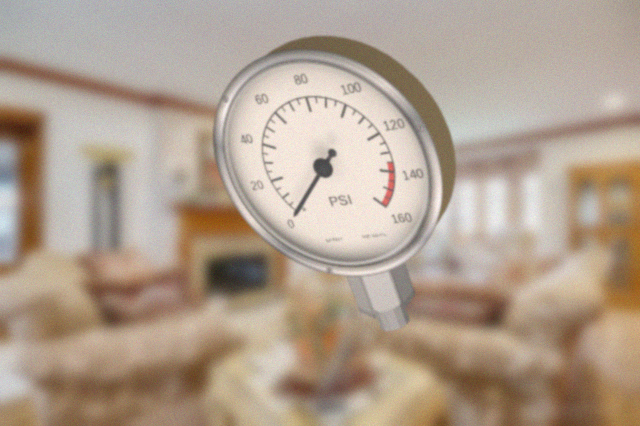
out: 0 psi
